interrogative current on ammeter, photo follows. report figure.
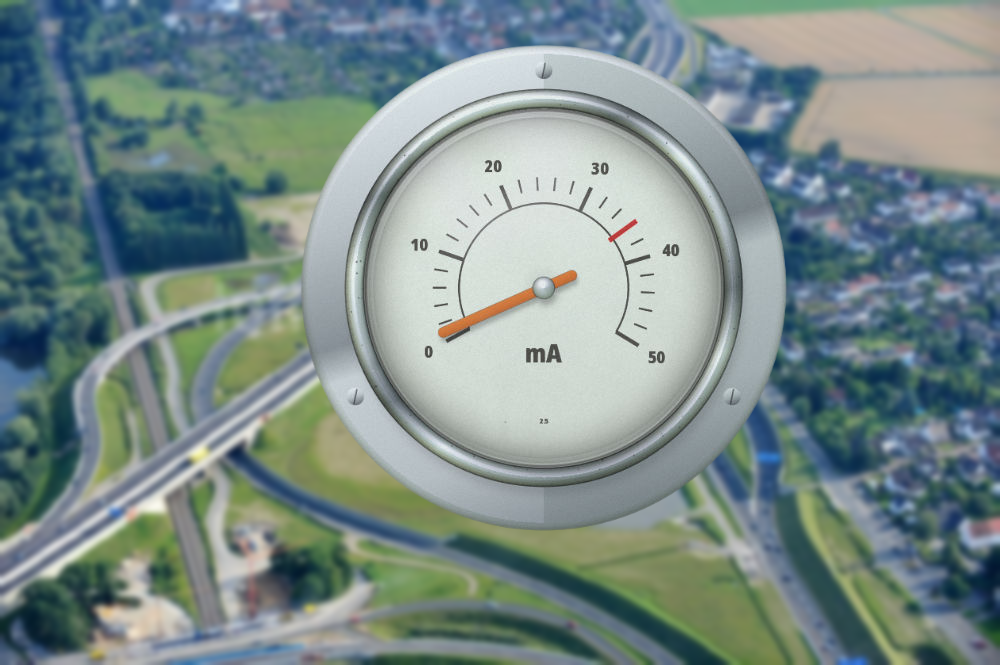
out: 1 mA
